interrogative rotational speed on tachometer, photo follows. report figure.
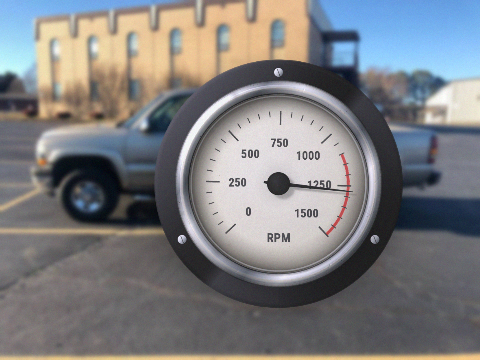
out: 1275 rpm
